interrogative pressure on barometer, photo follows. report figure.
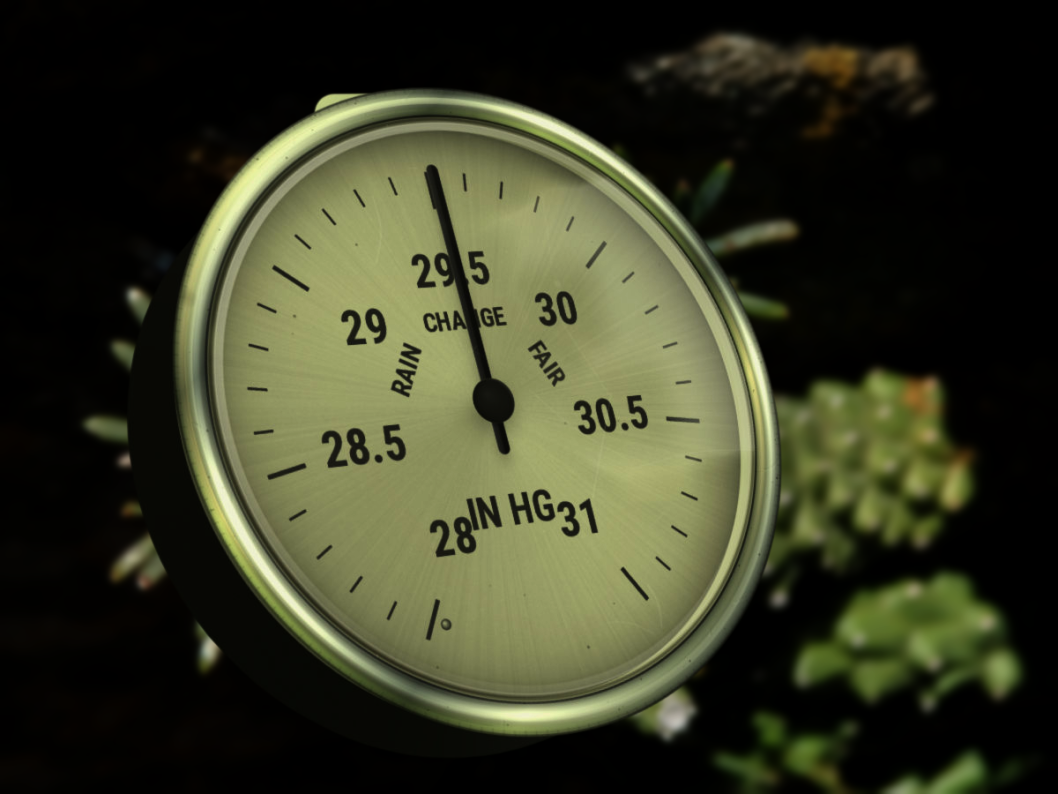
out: 29.5 inHg
